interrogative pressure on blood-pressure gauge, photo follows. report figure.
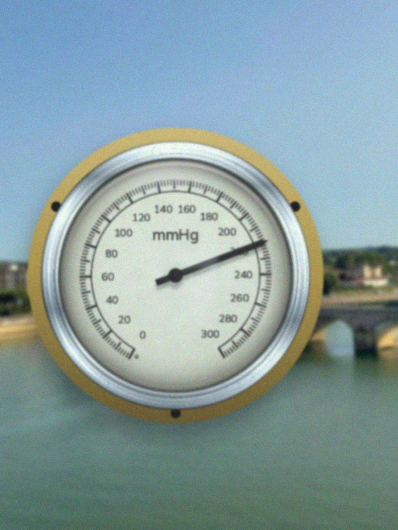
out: 220 mmHg
